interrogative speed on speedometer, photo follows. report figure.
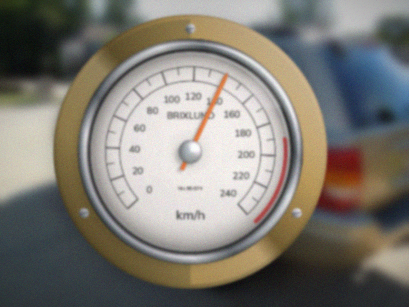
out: 140 km/h
